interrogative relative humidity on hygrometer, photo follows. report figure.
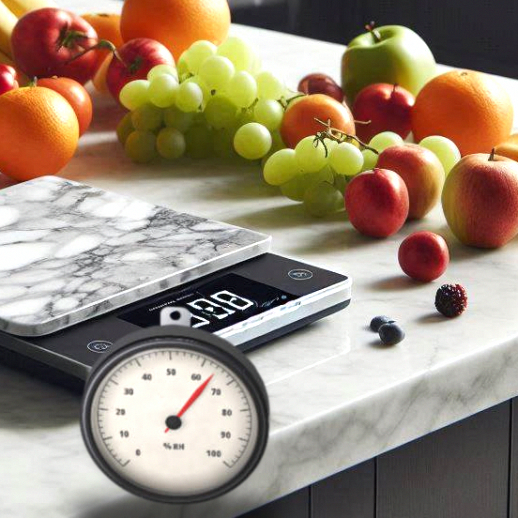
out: 64 %
